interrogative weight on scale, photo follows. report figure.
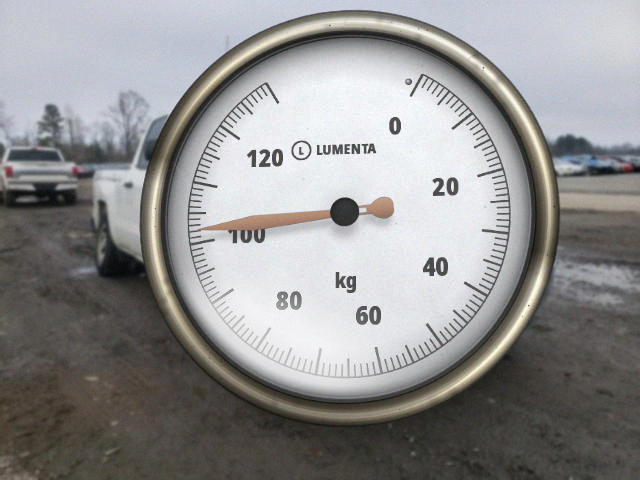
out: 102 kg
